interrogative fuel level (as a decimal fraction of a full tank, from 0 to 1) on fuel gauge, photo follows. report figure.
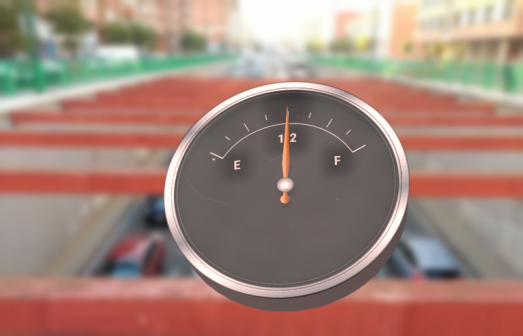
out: 0.5
